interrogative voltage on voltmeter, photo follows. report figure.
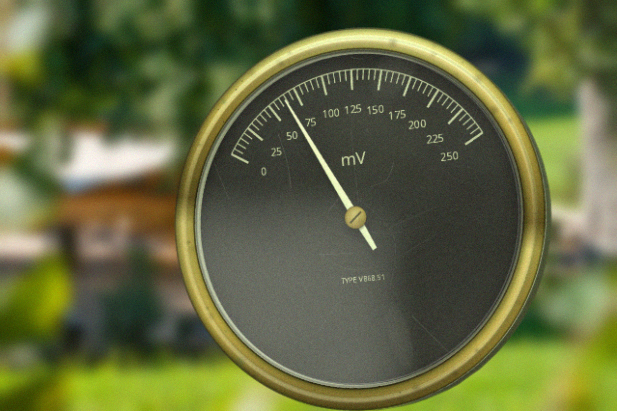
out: 65 mV
